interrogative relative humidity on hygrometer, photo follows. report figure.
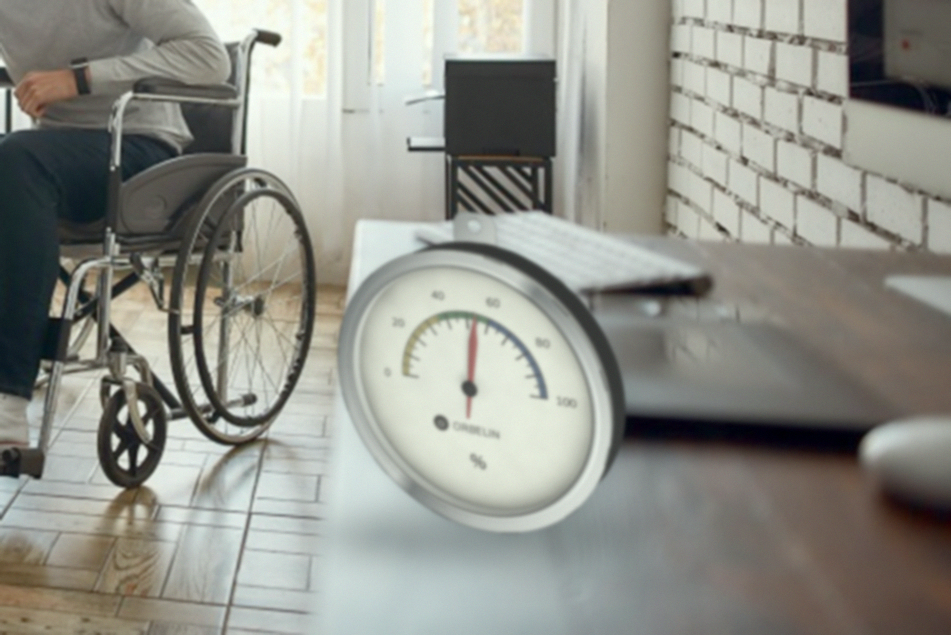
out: 55 %
